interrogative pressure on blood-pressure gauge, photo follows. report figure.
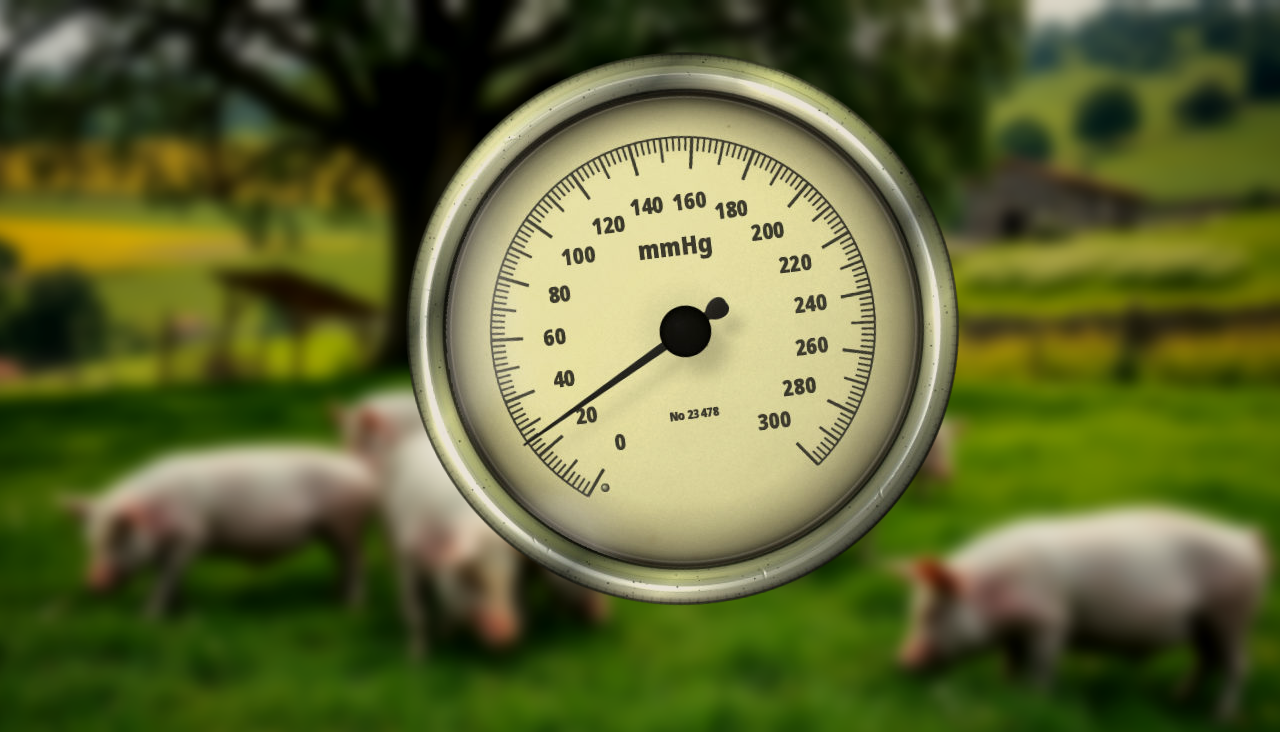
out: 26 mmHg
